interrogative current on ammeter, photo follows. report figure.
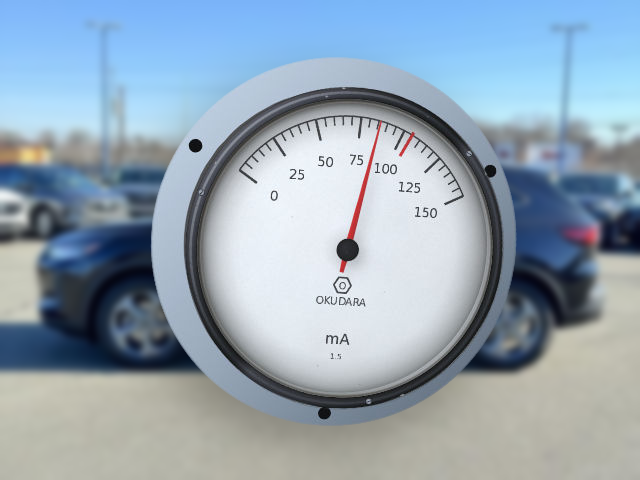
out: 85 mA
